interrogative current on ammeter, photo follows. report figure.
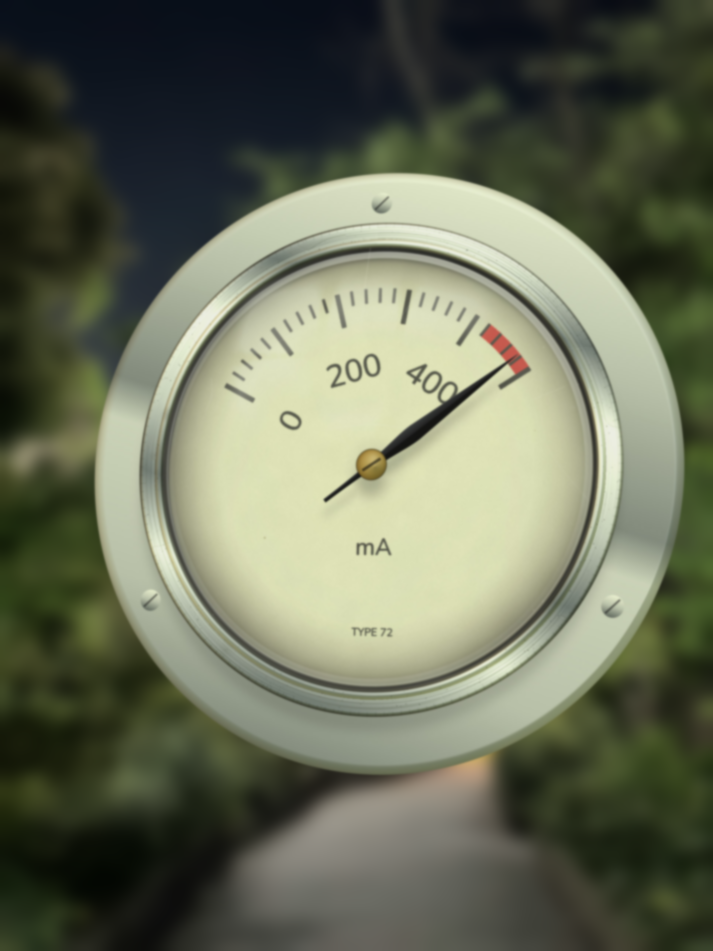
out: 480 mA
